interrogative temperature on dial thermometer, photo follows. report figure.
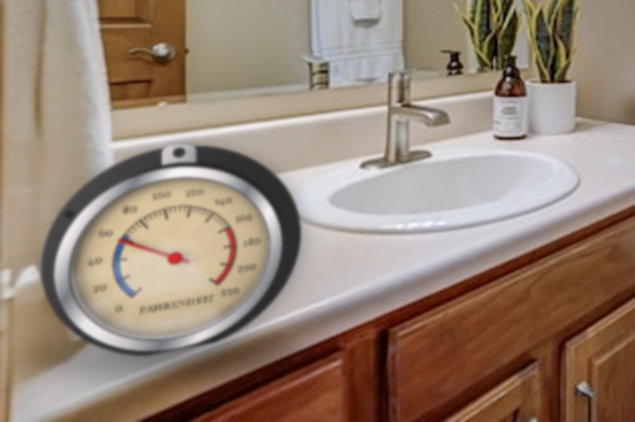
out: 60 °F
